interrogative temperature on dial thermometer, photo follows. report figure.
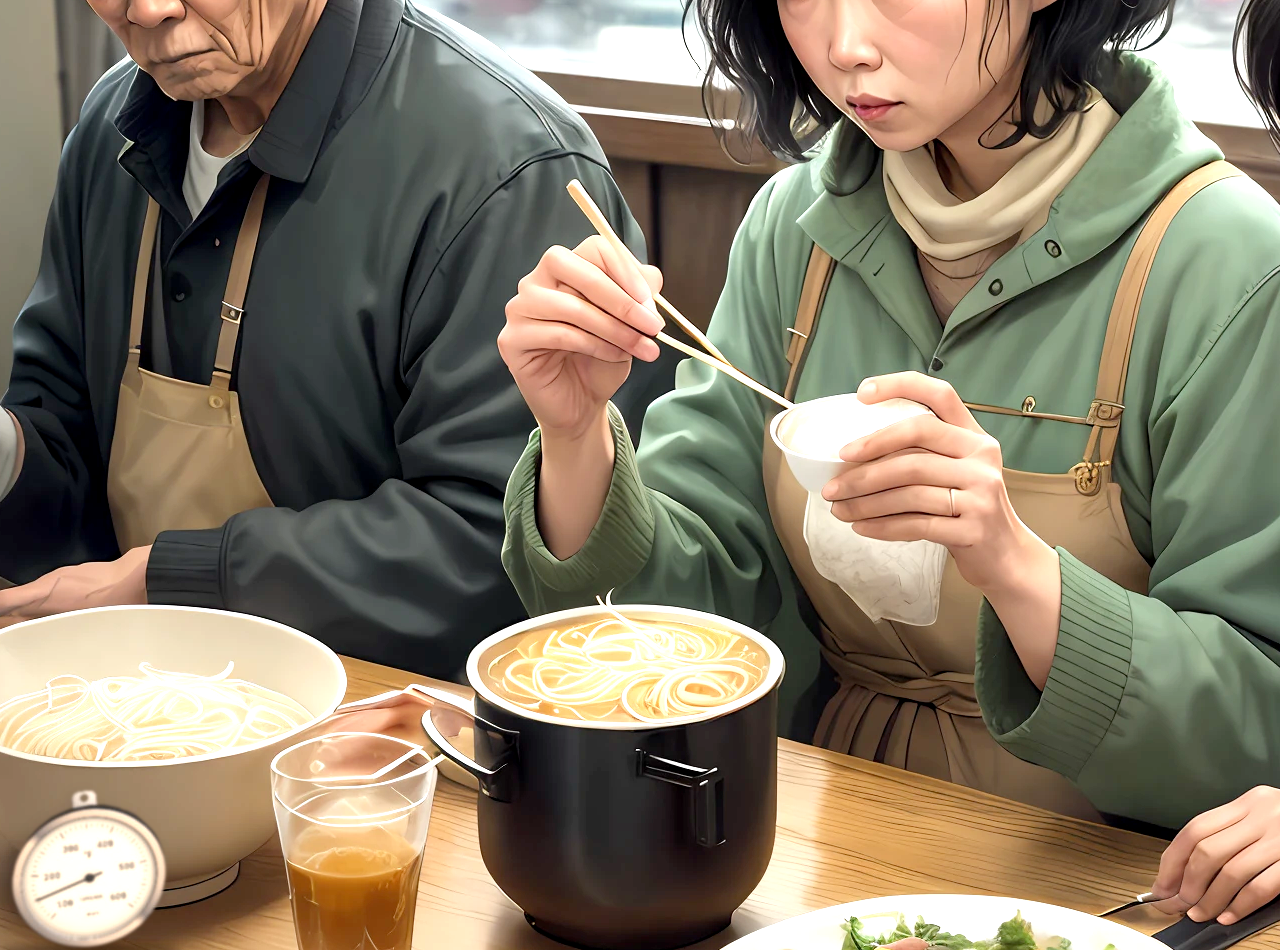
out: 150 °F
